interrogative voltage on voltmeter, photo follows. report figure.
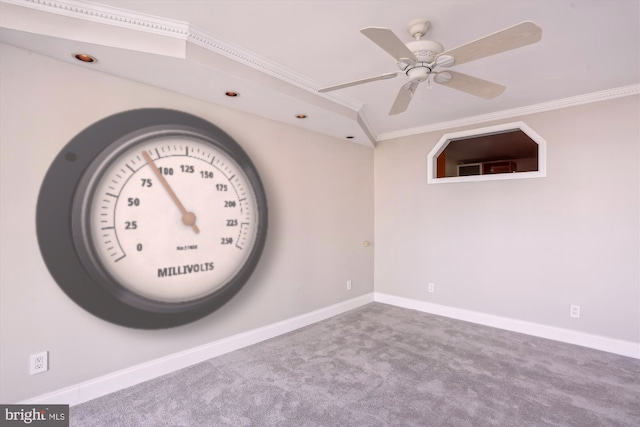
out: 90 mV
